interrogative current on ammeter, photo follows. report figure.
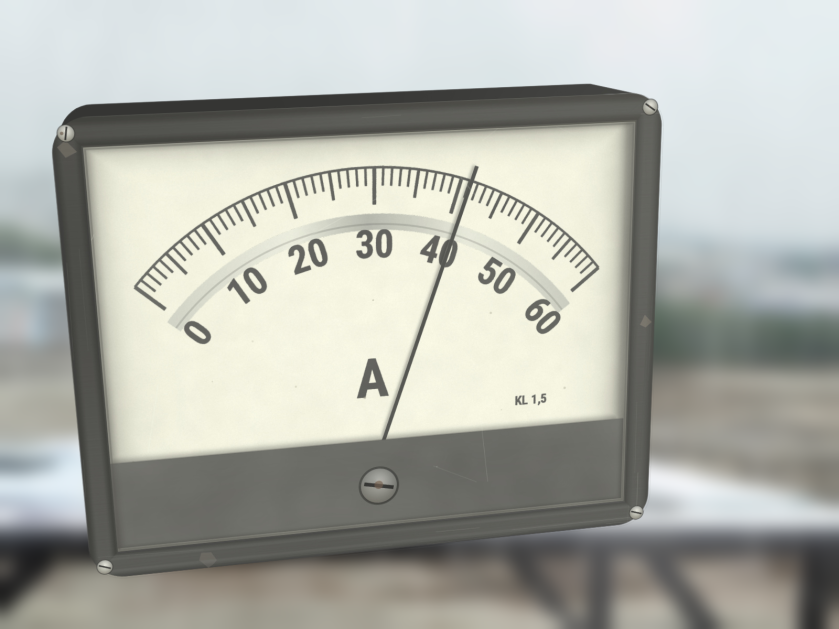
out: 41 A
